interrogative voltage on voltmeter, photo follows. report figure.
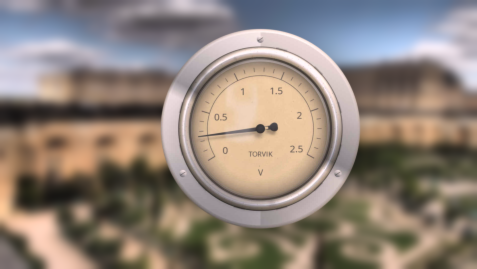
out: 0.25 V
